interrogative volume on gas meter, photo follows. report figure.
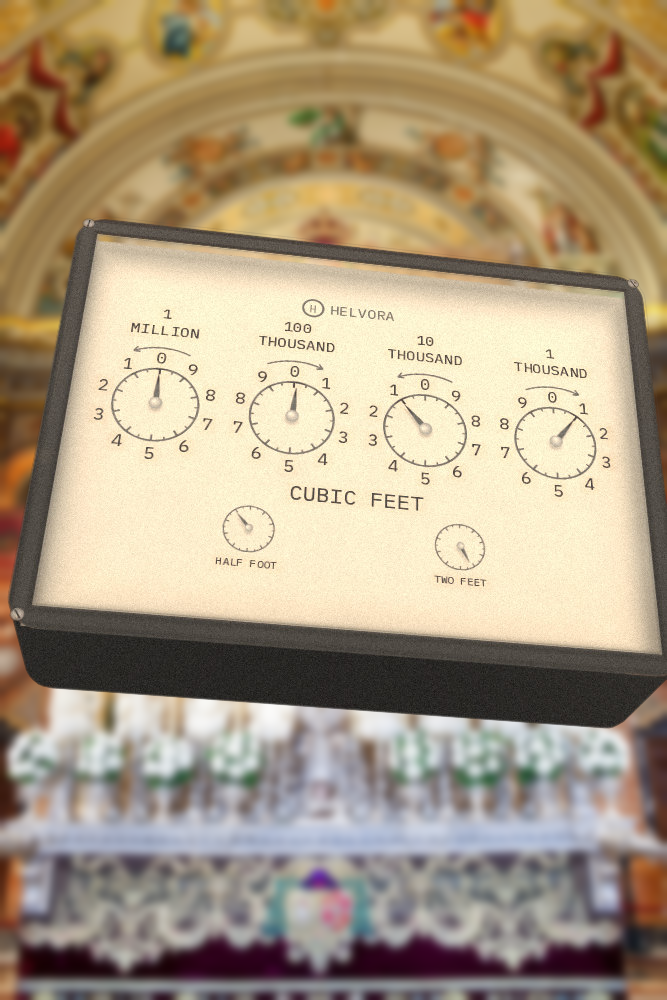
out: 1100 ft³
